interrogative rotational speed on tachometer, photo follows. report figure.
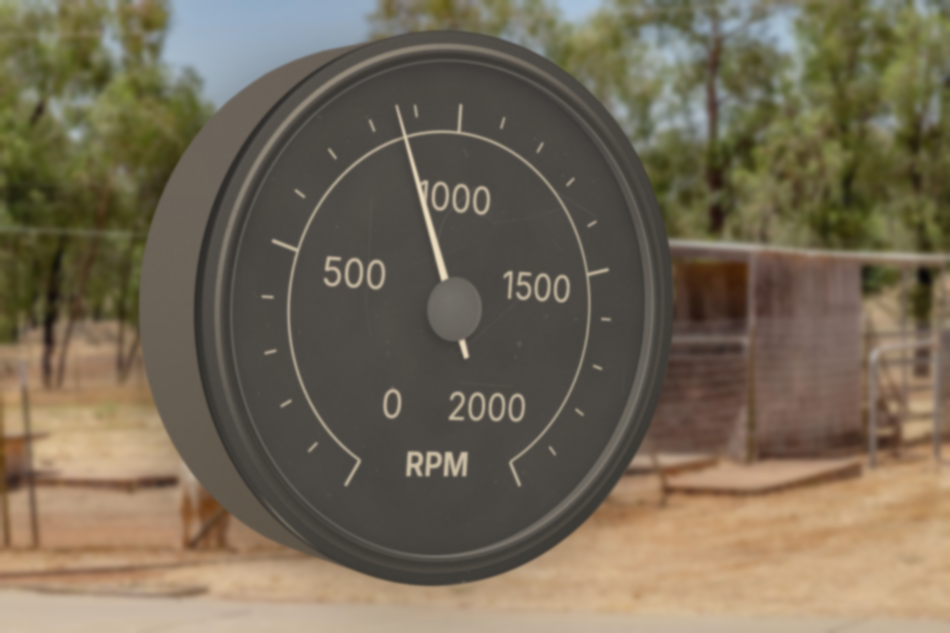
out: 850 rpm
